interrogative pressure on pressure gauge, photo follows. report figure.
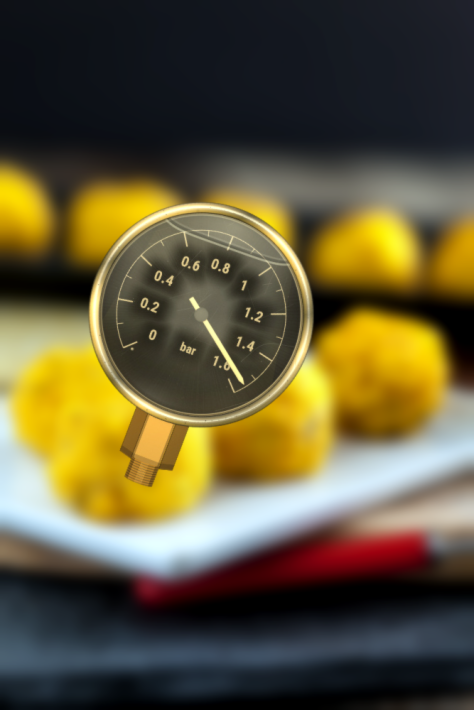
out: 1.55 bar
